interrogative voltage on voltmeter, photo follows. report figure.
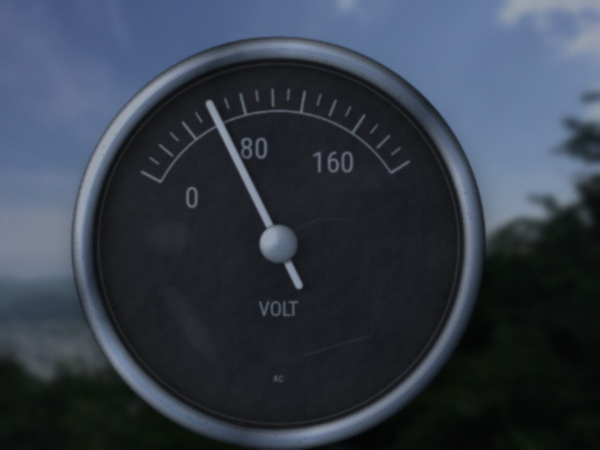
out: 60 V
